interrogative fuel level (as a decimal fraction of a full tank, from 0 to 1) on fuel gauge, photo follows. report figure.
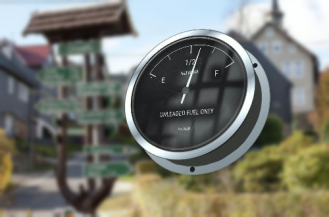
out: 0.625
